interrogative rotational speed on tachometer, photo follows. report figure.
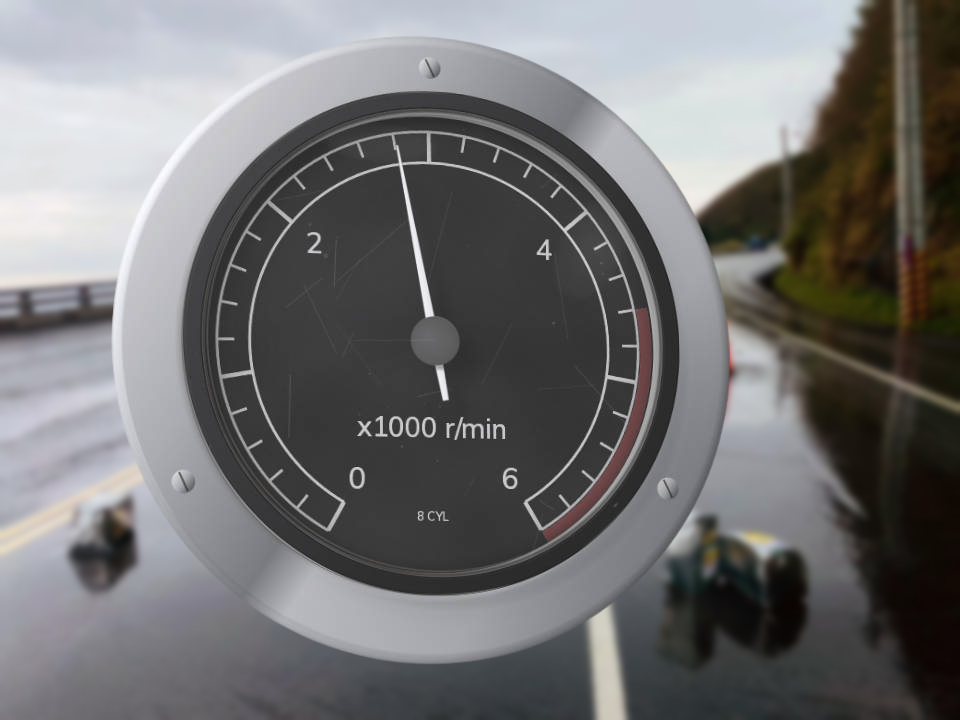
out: 2800 rpm
